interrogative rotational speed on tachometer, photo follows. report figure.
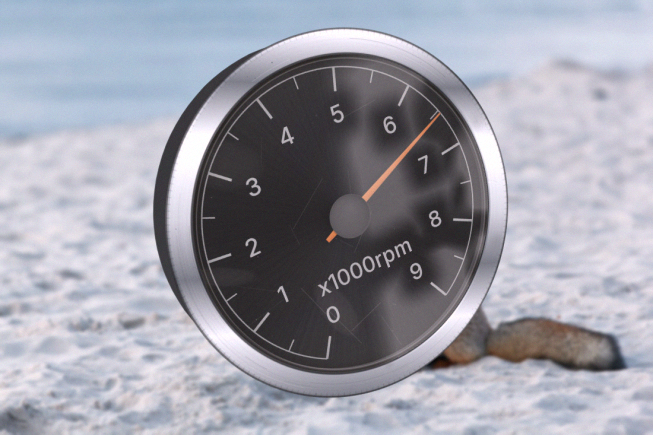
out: 6500 rpm
